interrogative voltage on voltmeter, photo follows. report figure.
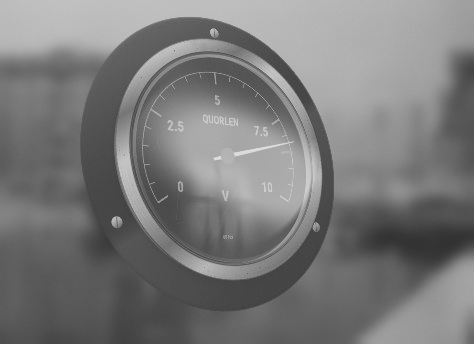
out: 8.25 V
